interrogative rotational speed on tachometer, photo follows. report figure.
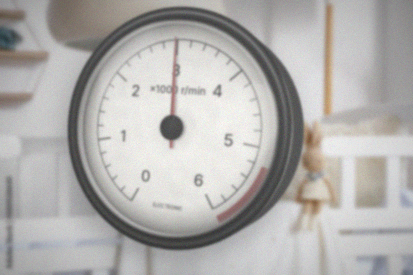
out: 3000 rpm
